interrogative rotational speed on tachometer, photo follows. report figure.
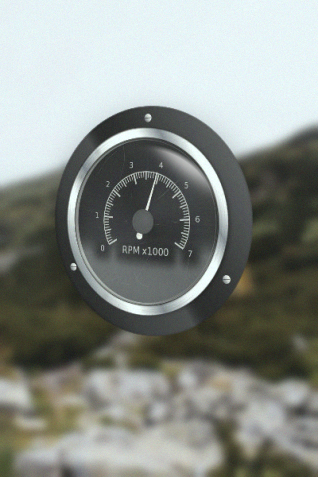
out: 4000 rpm
